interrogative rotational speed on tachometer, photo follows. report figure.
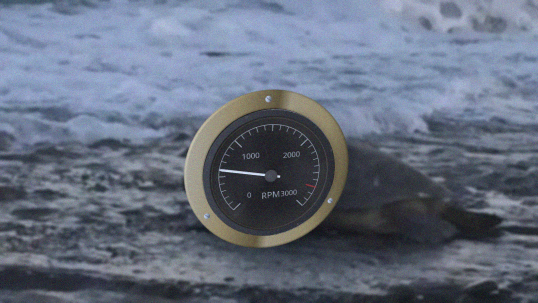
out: 600 rpm
